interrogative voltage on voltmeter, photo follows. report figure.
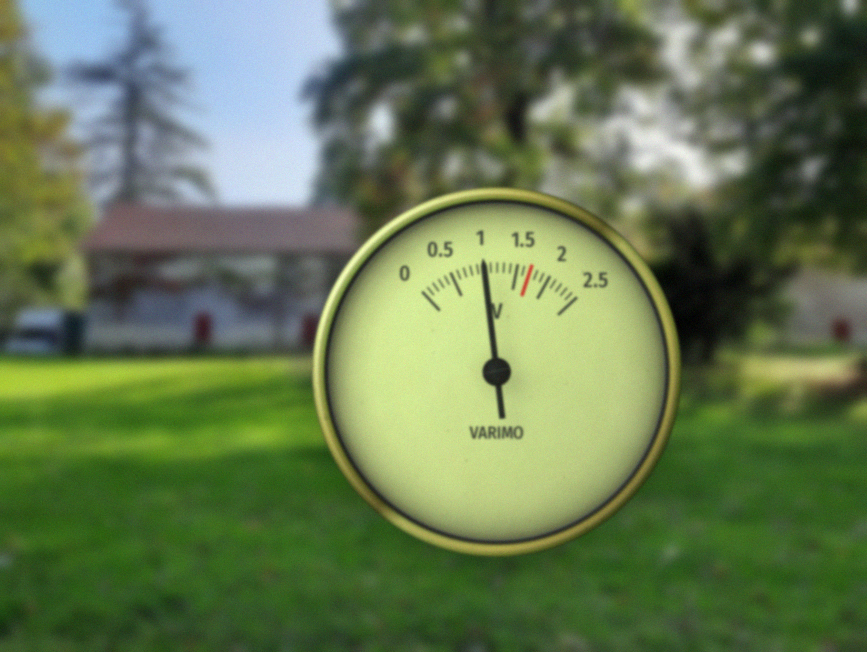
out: 1 V
